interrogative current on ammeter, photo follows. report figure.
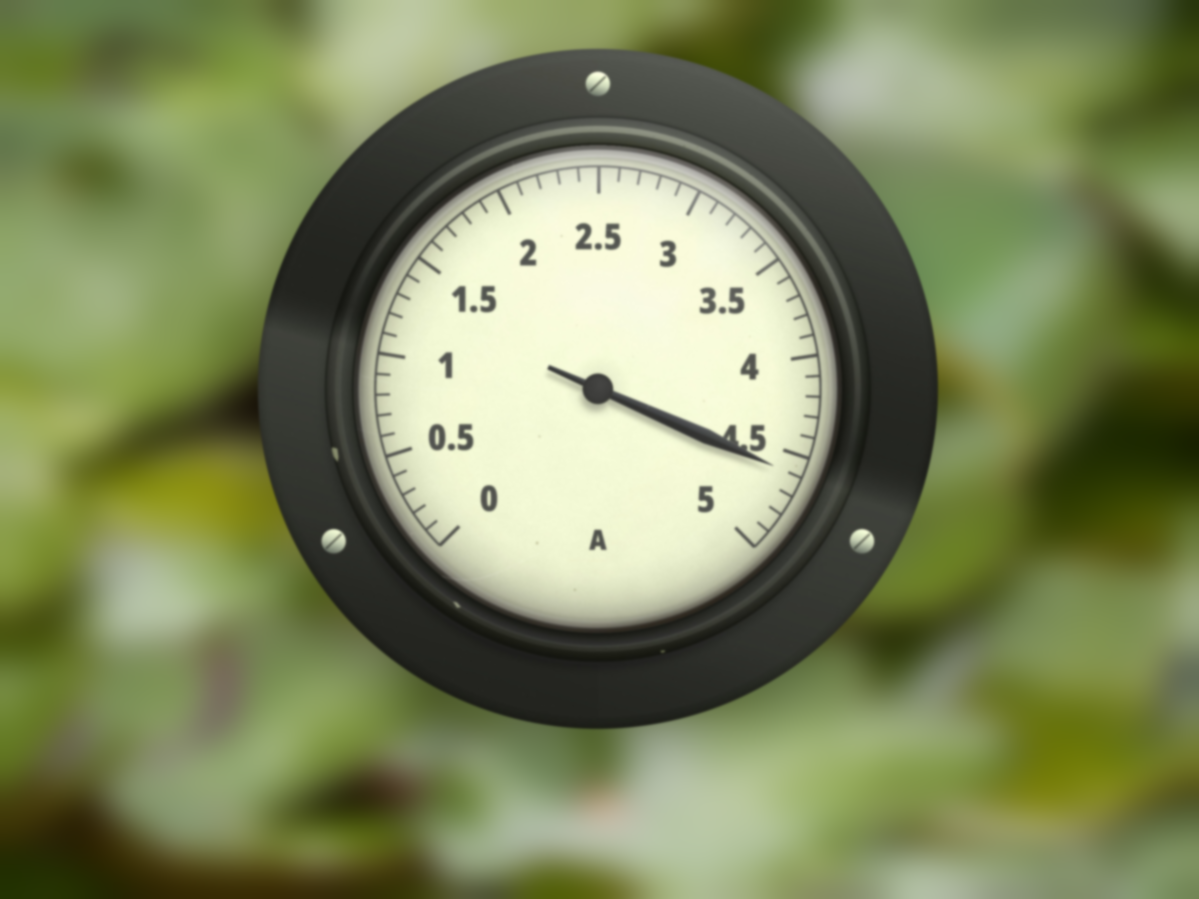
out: 4.6 A
